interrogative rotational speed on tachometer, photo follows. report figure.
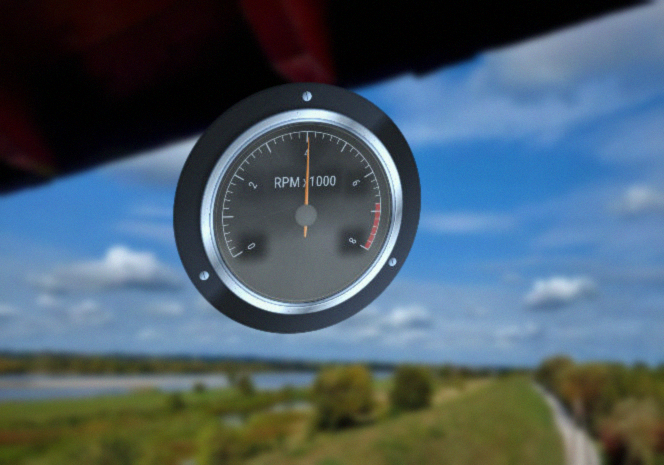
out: 4000 rpm
